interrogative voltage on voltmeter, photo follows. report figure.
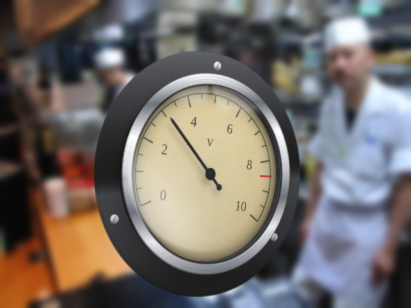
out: 3 V
